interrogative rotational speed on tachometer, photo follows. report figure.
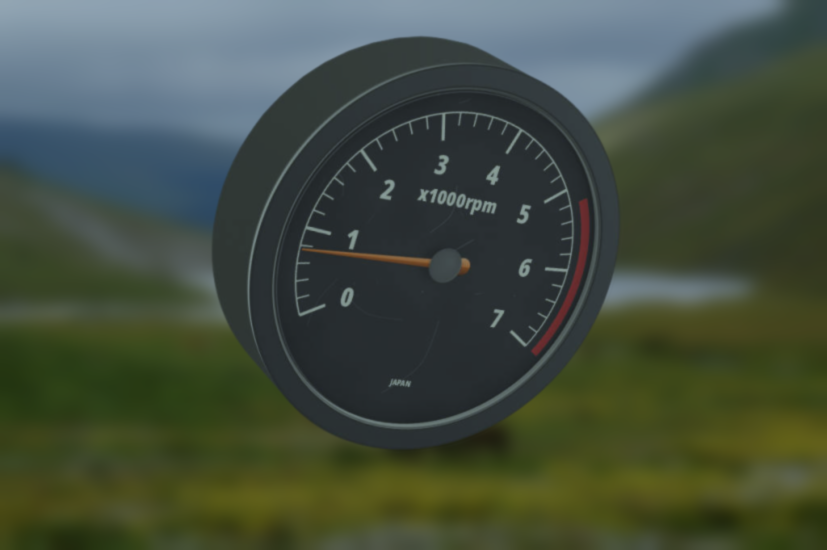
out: 800 rpm
